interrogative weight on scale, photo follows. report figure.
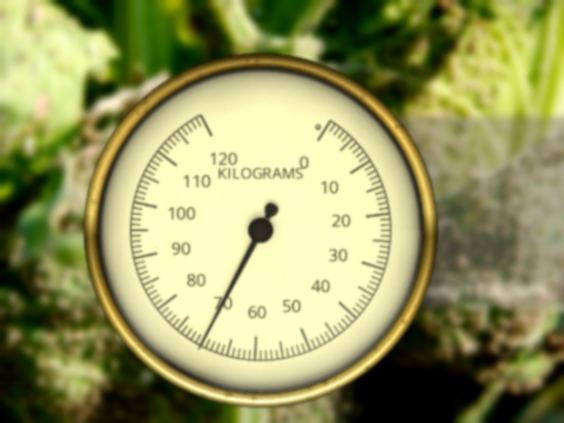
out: 70 kg
